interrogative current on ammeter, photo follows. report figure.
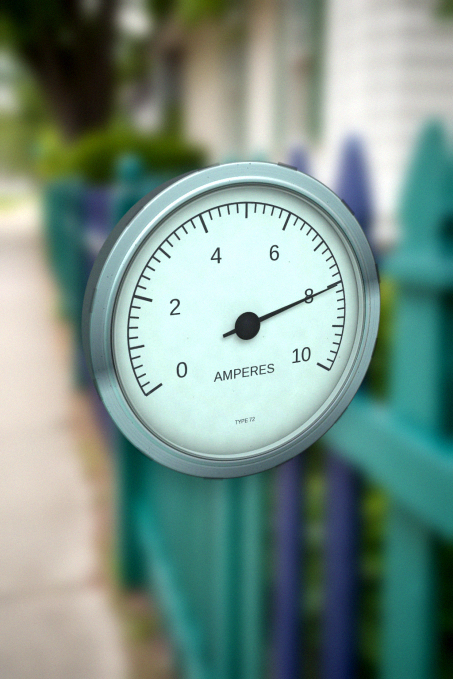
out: 8 A
